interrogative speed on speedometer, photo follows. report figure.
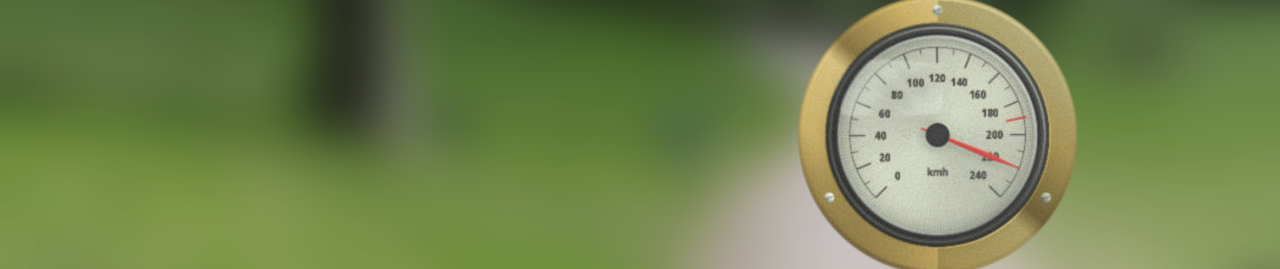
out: 220 km/h
